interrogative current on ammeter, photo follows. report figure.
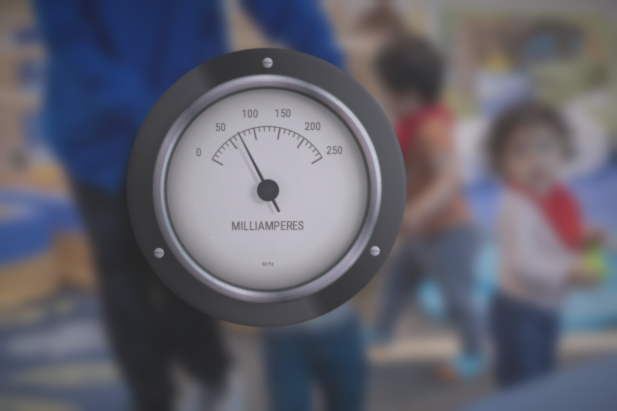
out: 70 mA
